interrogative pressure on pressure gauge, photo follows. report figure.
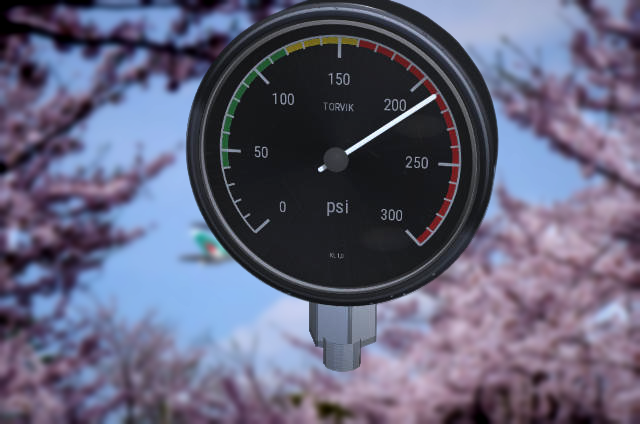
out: 210 psi
